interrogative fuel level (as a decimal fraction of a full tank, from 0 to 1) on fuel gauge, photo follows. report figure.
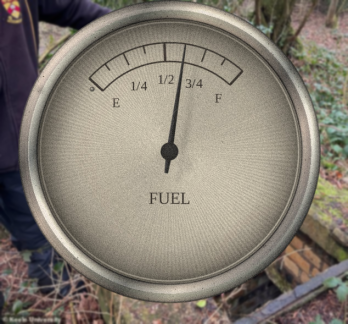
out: 0.625
